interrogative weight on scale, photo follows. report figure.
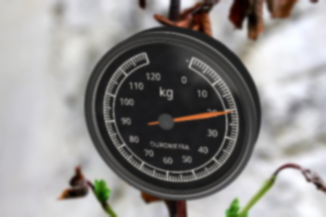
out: 20 kg
